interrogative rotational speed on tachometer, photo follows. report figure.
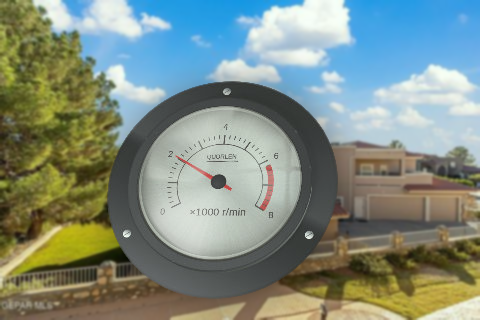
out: 2000 rpm
